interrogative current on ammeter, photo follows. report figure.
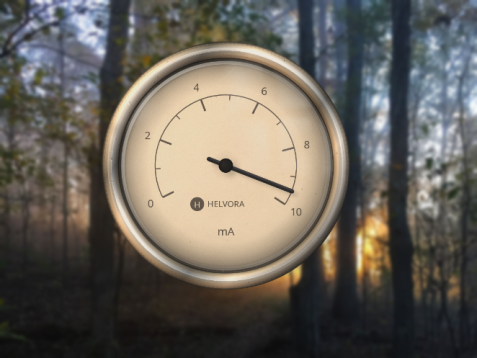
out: 9.5 mA
